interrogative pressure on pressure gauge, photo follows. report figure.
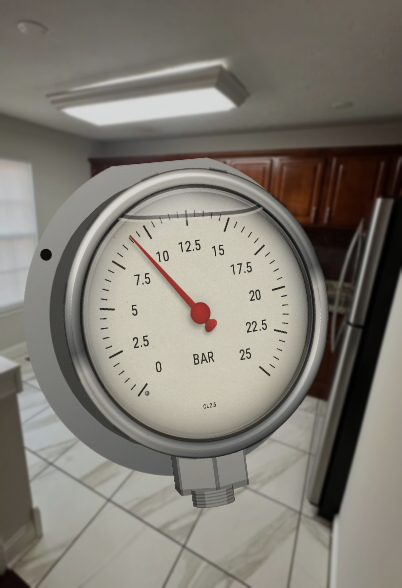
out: 9 bar
